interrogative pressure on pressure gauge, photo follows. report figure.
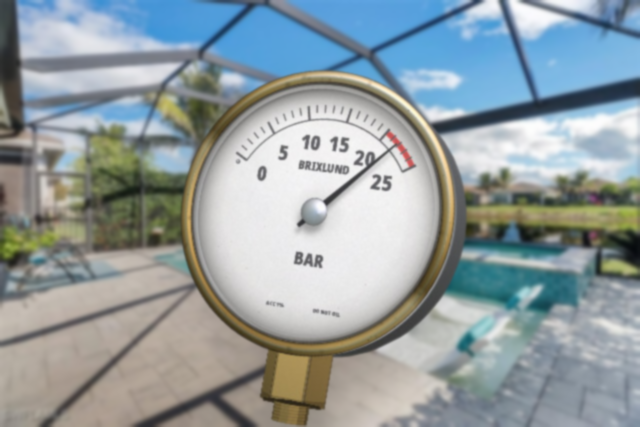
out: 22 bar
